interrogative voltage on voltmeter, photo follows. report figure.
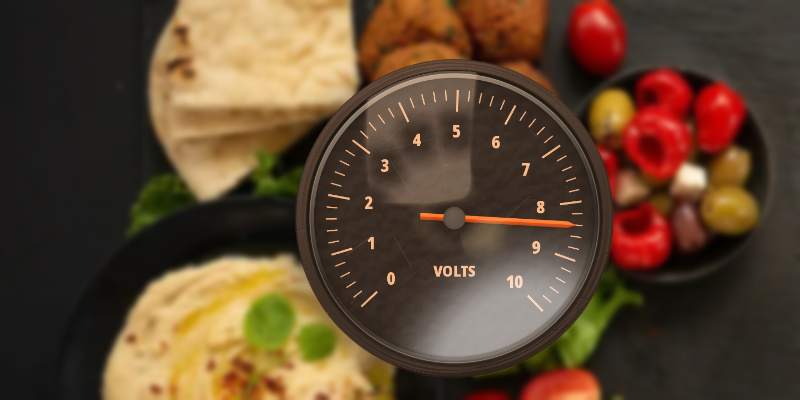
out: 8.4 V
